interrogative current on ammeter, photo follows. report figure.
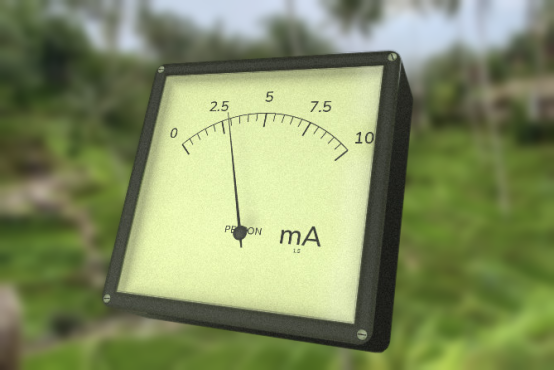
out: 3 mA
